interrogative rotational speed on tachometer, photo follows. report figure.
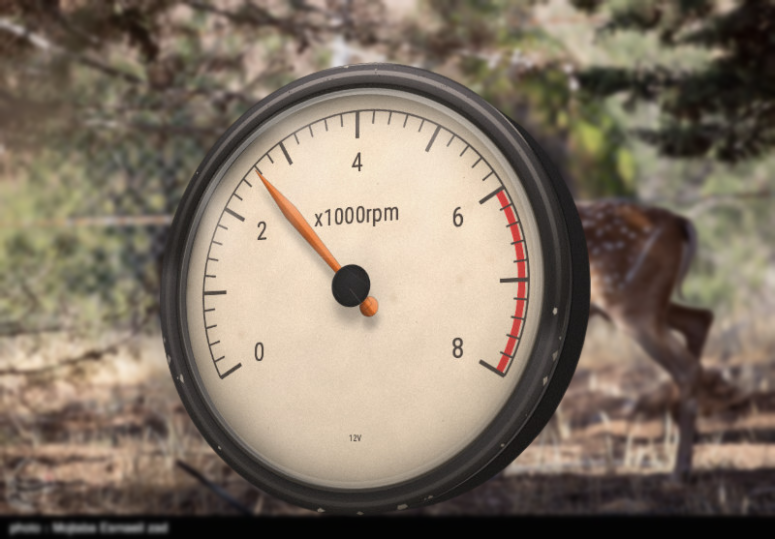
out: 2600 rpm
